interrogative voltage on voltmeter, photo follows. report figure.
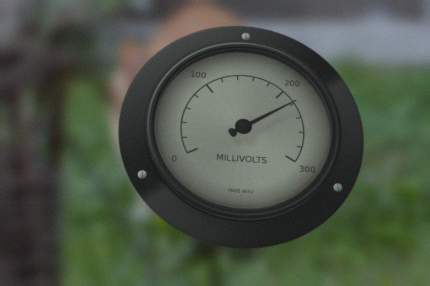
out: 220 mV
